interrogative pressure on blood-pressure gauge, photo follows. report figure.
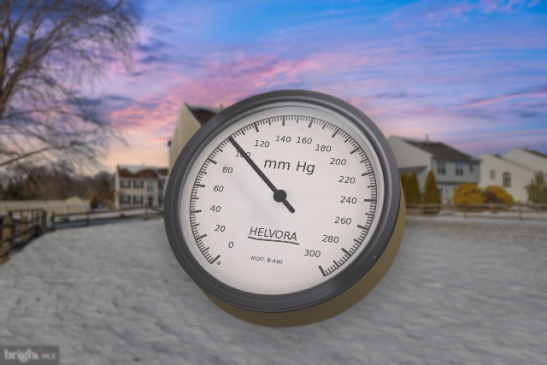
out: 100 mmHg
